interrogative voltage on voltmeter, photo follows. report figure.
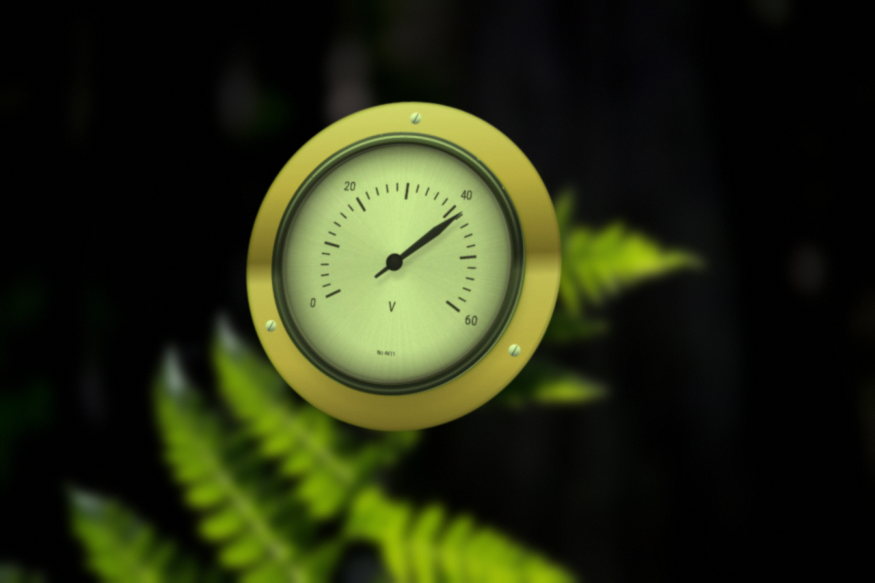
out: 42 V
